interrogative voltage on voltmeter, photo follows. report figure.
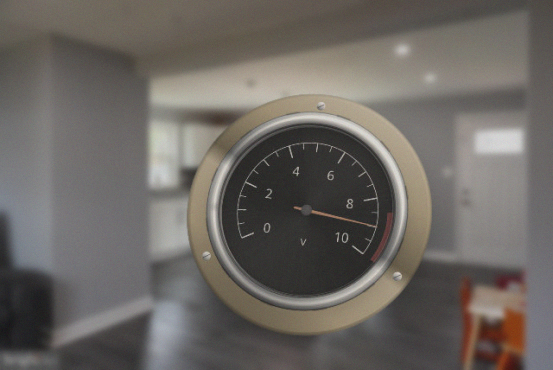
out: 9 V
